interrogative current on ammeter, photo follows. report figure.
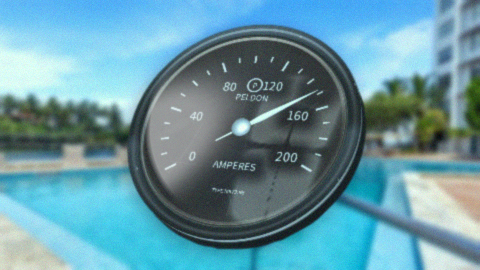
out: 150 A
